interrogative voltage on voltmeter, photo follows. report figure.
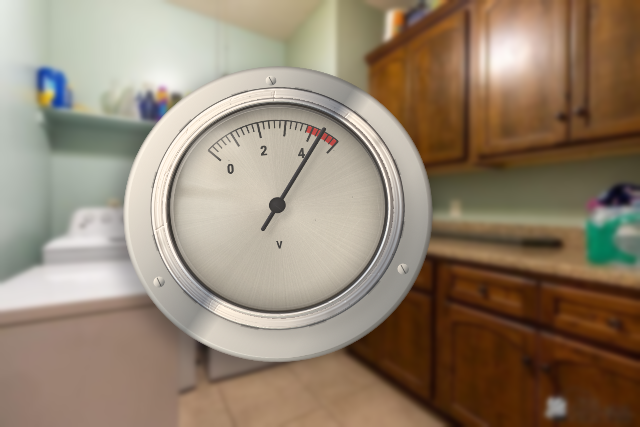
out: 4.4 V
